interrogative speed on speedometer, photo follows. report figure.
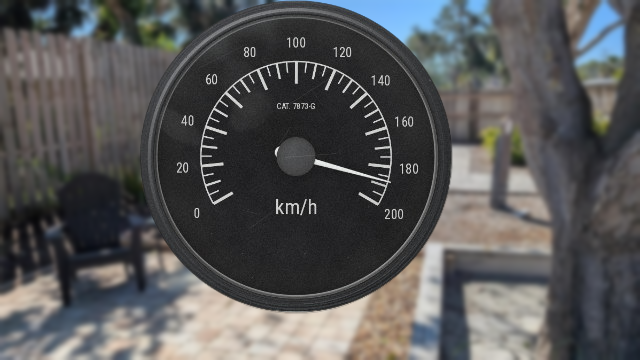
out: 187.5 km/h
